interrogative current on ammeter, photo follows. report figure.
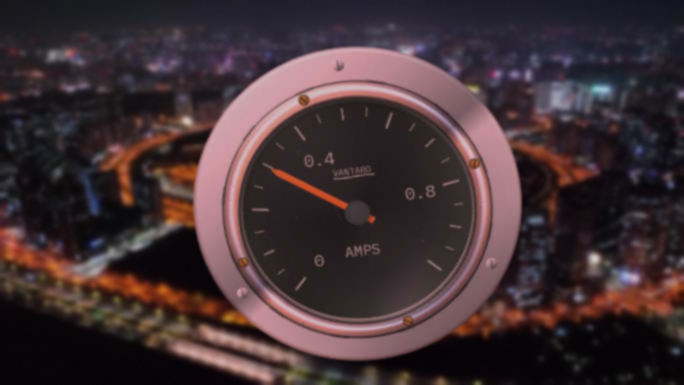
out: 0.3 A
